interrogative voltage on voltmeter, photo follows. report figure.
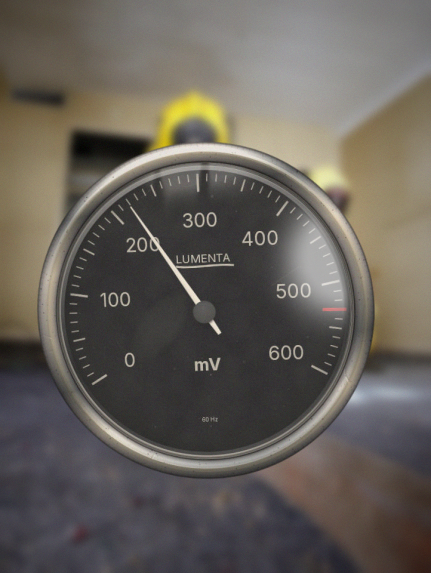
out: 220 mV
